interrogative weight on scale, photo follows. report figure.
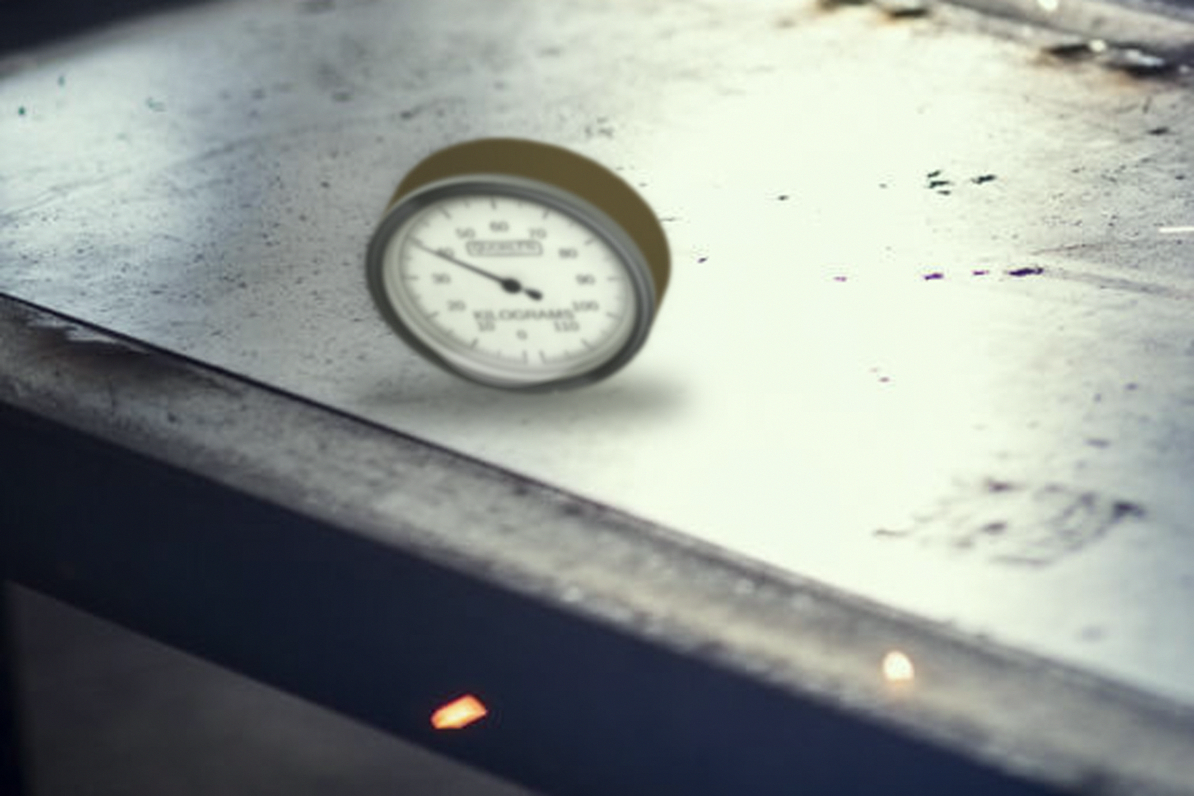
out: 40 kg
